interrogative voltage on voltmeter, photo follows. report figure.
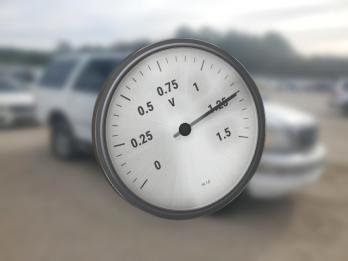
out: 1.25 V
